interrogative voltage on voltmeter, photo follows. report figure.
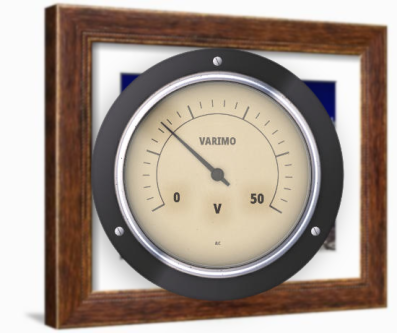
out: 15 V
